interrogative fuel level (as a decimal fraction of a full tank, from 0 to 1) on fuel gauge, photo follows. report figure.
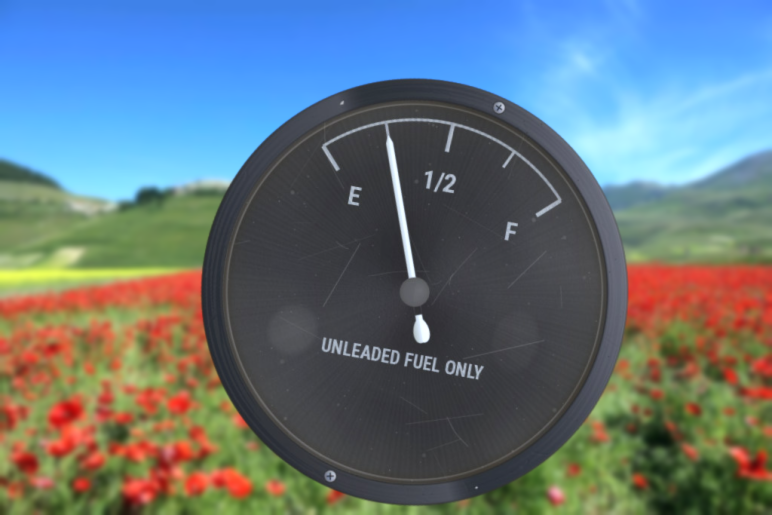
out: 0.25
